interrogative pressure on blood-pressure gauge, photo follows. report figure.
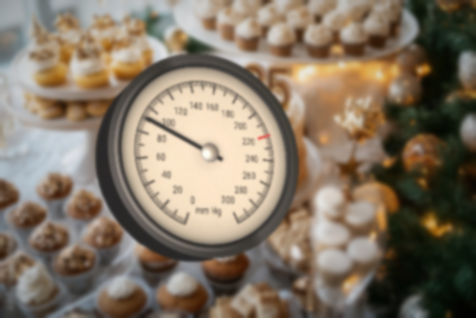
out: 90 mmHg
